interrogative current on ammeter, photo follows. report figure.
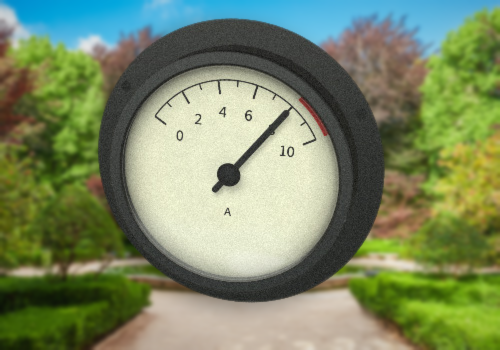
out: 8 A
